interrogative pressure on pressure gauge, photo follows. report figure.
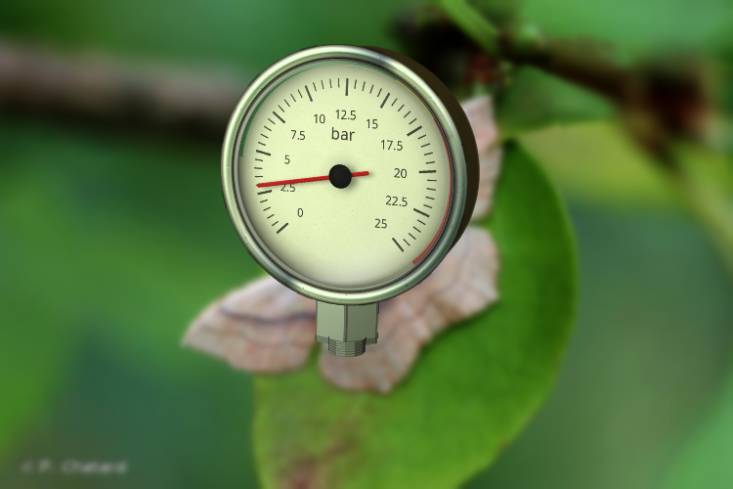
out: 3 bar
